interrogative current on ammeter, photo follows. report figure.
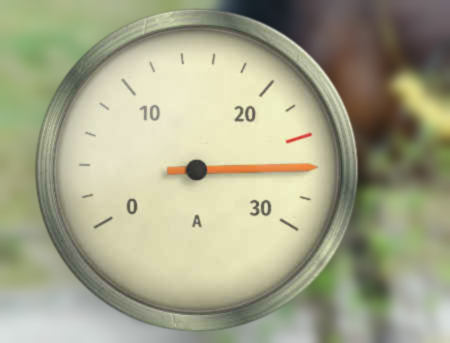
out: 26 A
